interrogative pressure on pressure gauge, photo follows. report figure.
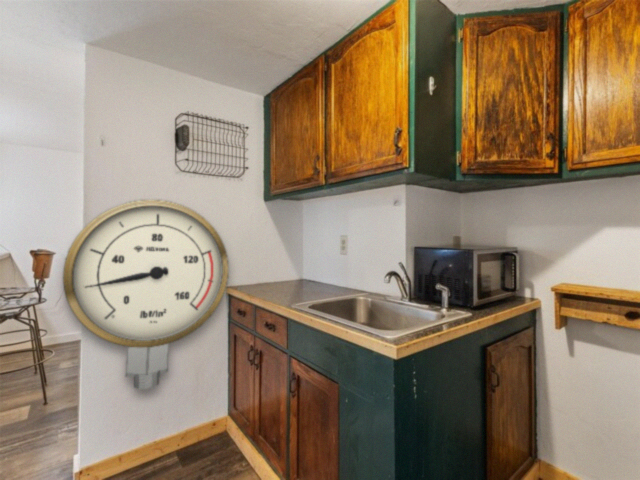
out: 20 psi
